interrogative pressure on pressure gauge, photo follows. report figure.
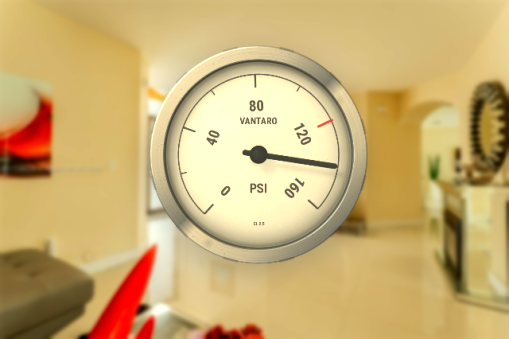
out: 140 psi
